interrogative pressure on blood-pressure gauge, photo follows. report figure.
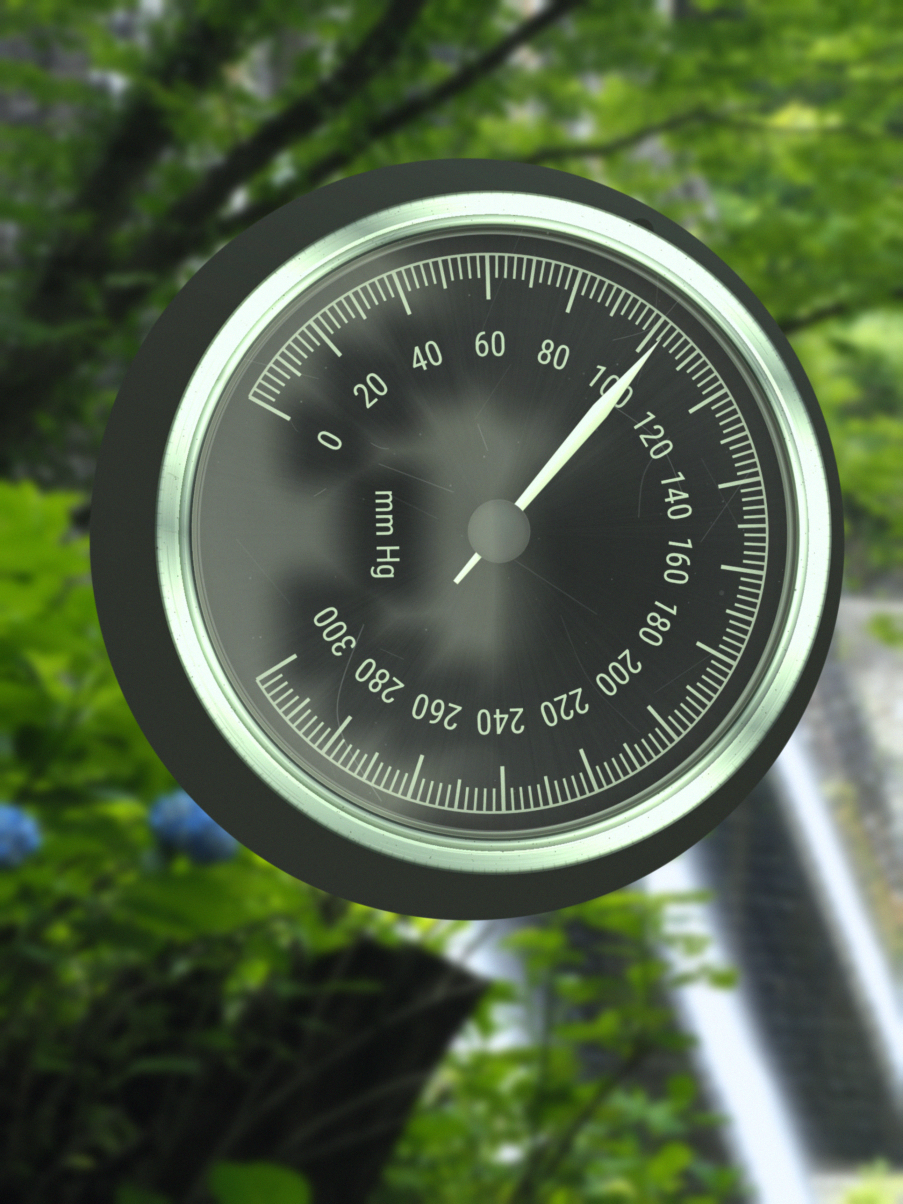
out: 102 mmHg
